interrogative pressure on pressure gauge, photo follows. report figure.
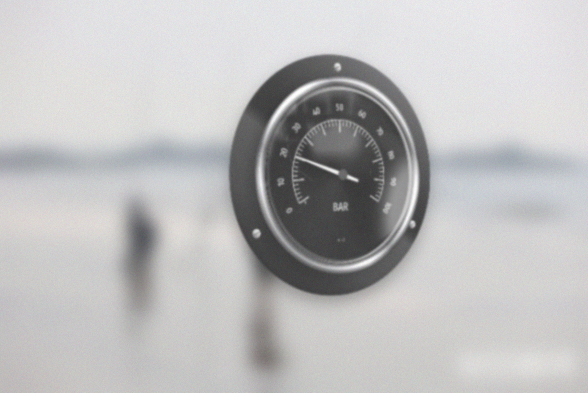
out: 20 bar
